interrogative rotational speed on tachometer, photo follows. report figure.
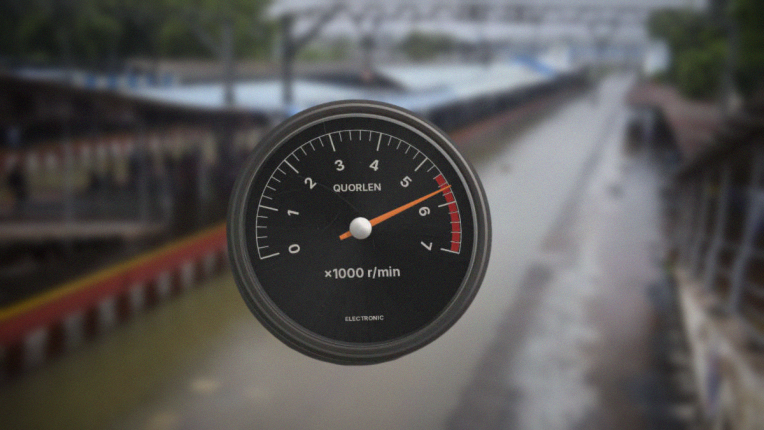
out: 5700 rpm
